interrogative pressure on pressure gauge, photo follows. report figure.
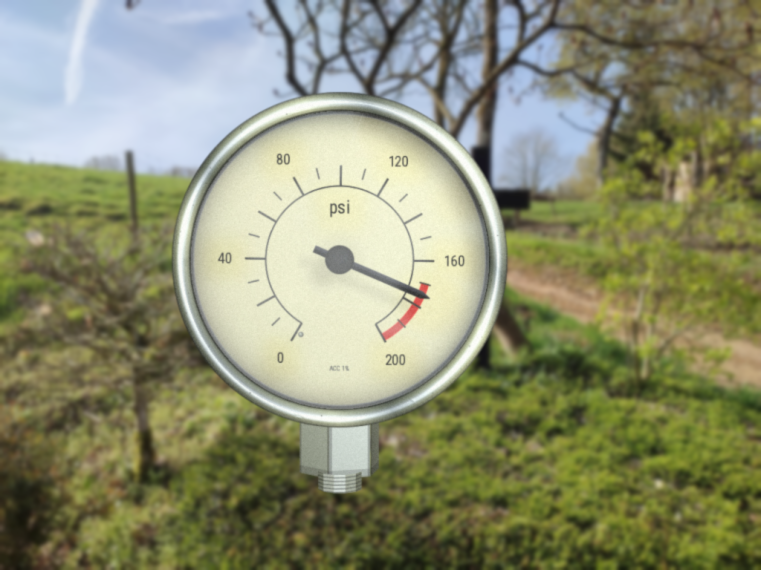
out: 175 psi
